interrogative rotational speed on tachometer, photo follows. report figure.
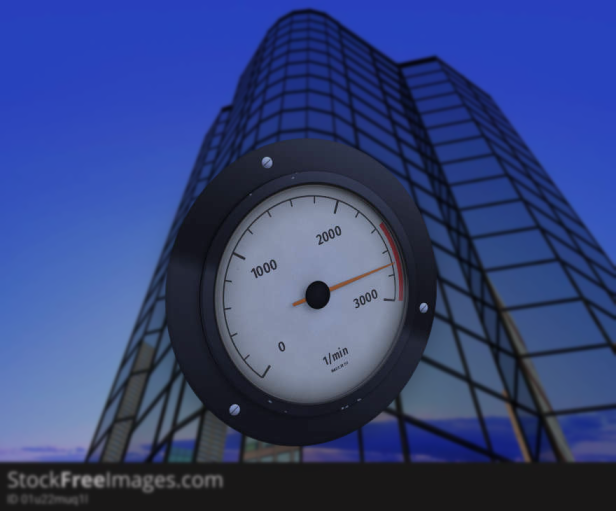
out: 2700 rpm
